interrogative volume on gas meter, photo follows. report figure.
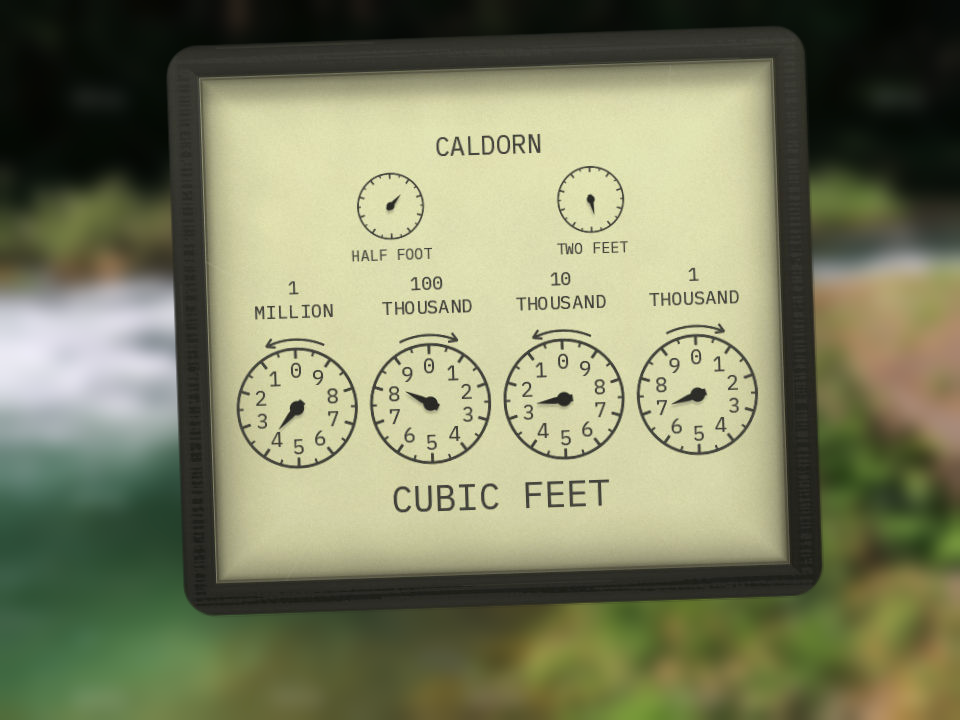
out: 382700 ft³
